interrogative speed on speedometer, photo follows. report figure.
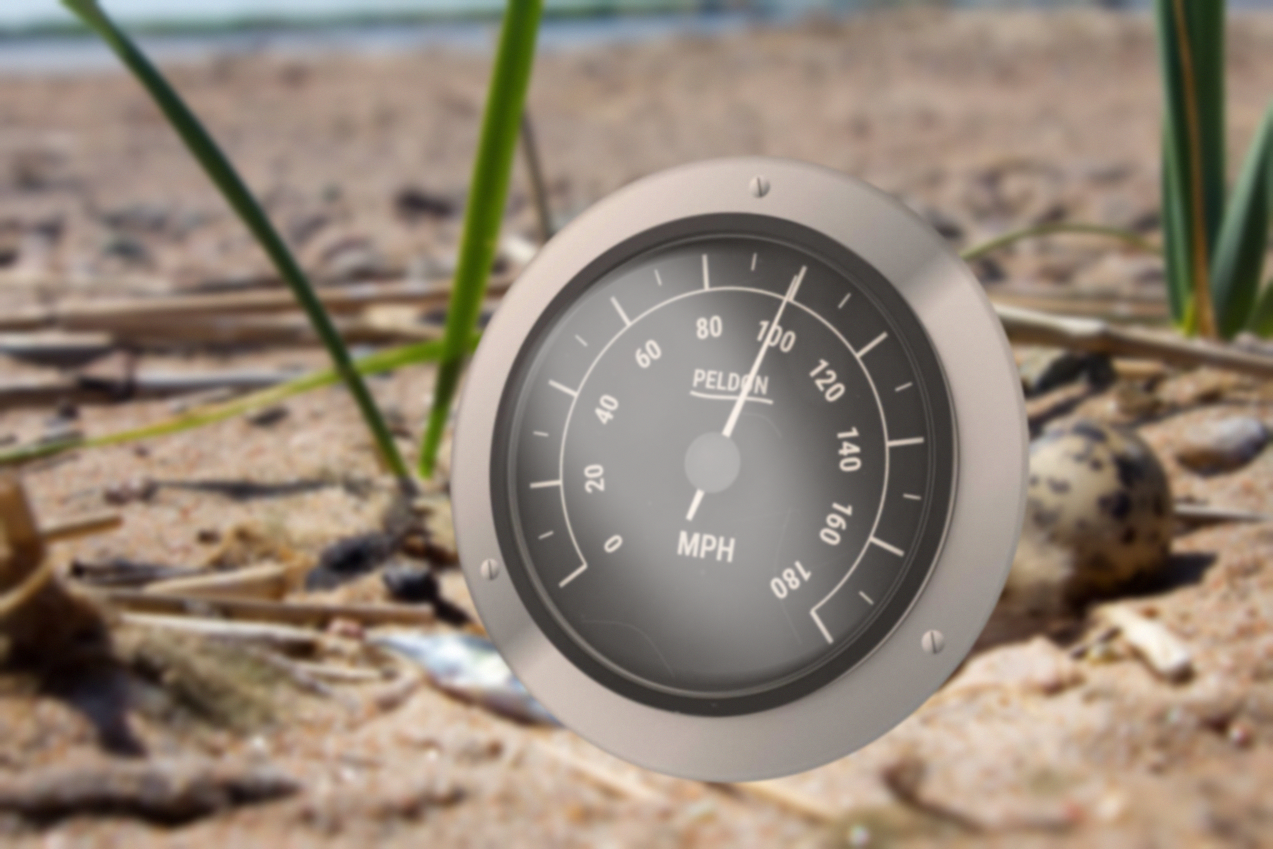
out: 100 mph
